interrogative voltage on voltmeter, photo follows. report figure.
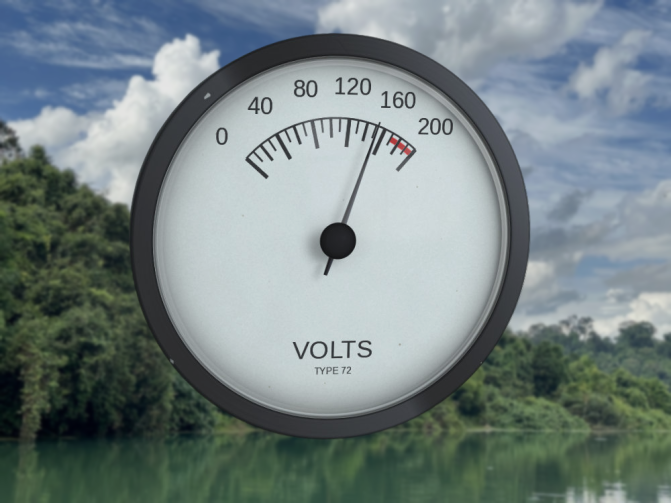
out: 150 V
